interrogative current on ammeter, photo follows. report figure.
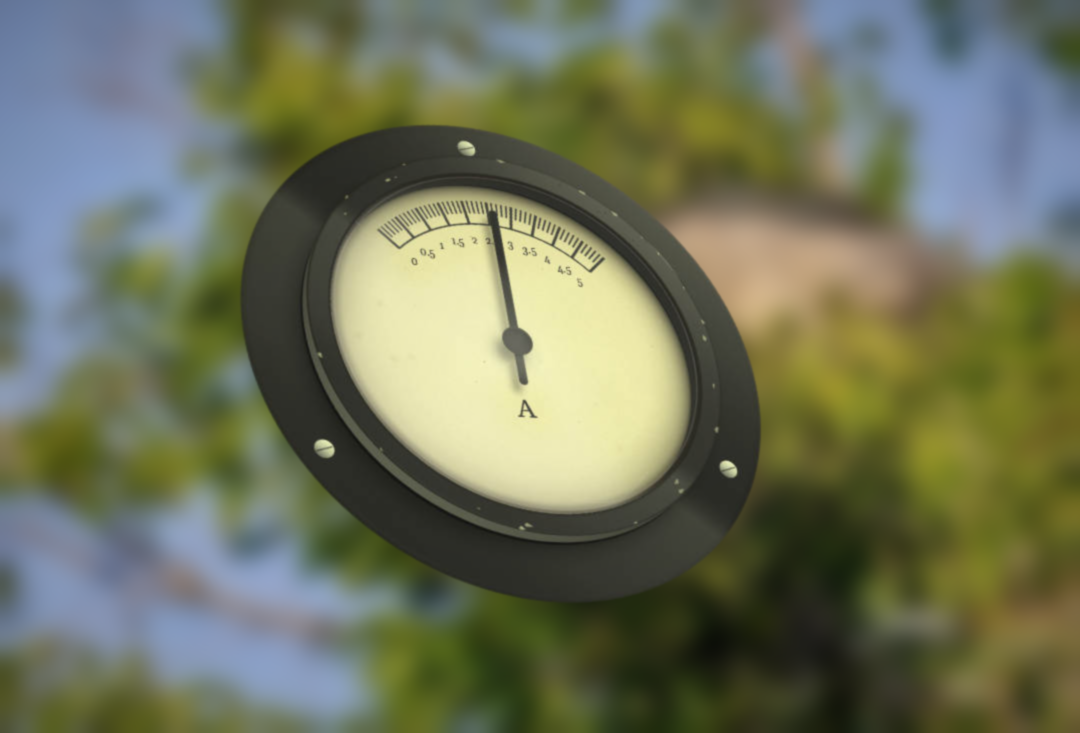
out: 2.5 A
